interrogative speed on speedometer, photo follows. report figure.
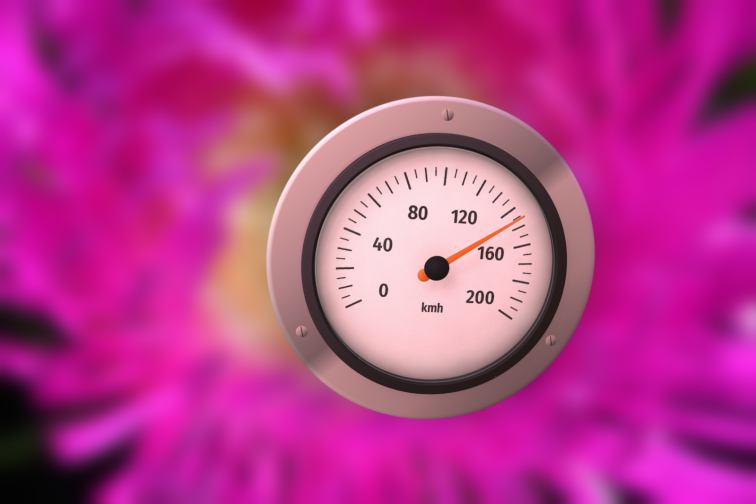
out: 145 km/h
